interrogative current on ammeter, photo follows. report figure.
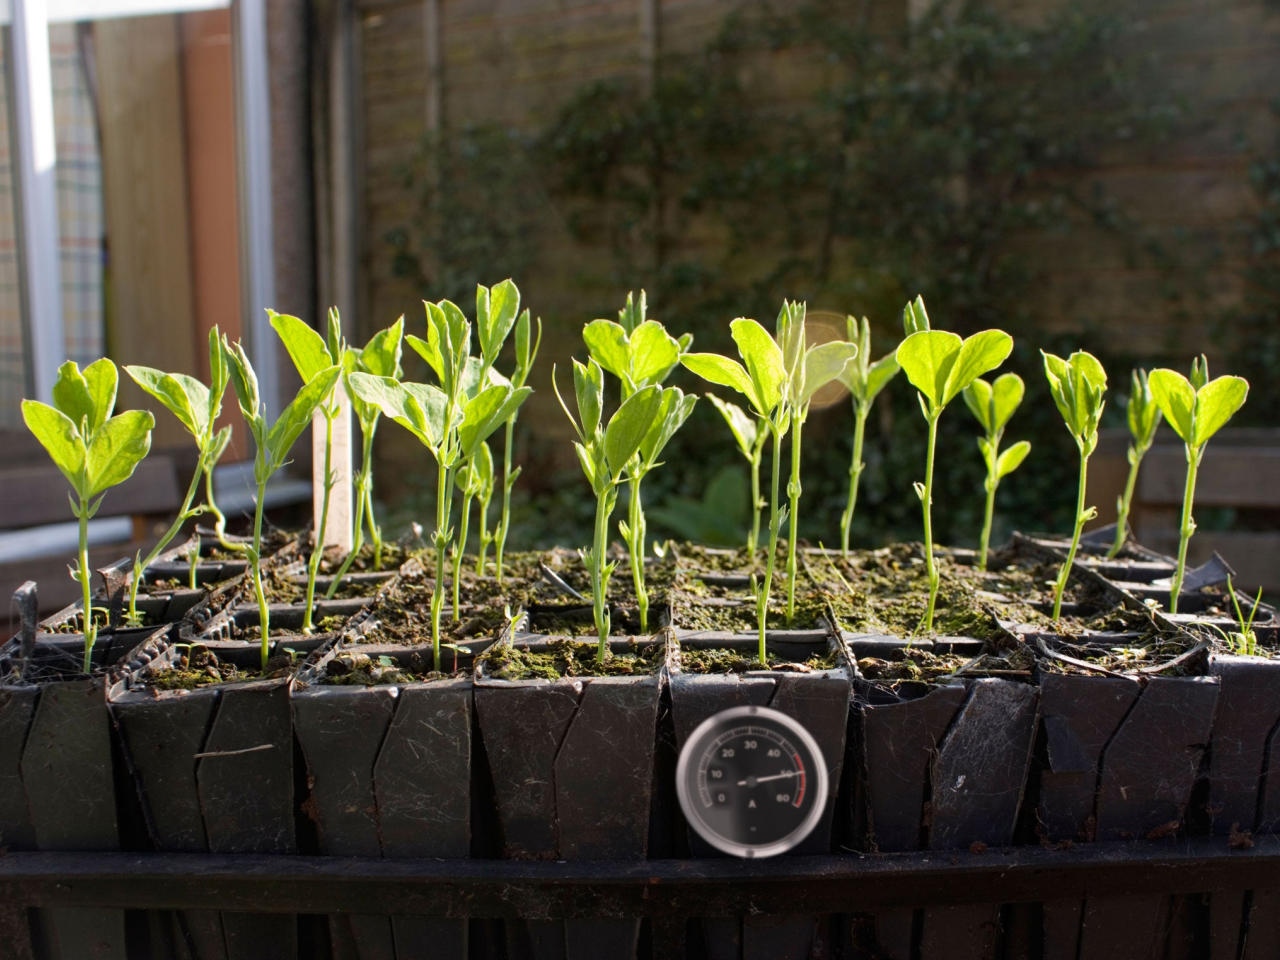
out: 50 A
